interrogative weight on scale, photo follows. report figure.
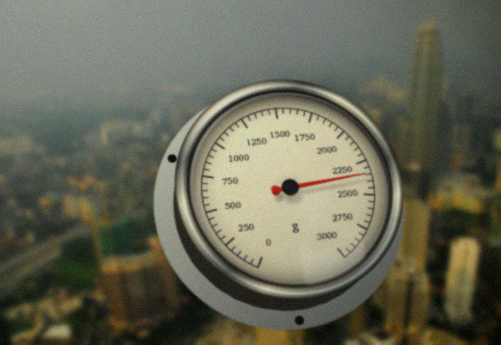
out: 2350 g
